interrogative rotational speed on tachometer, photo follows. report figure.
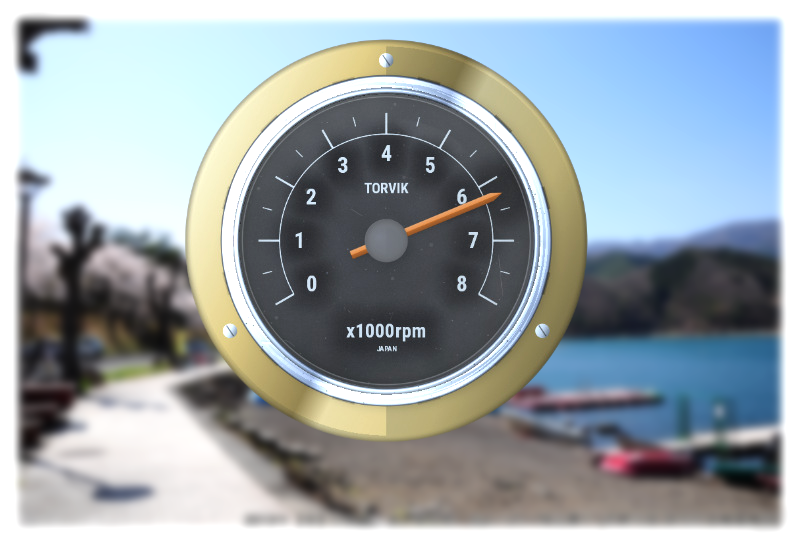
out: 6250 rpm
